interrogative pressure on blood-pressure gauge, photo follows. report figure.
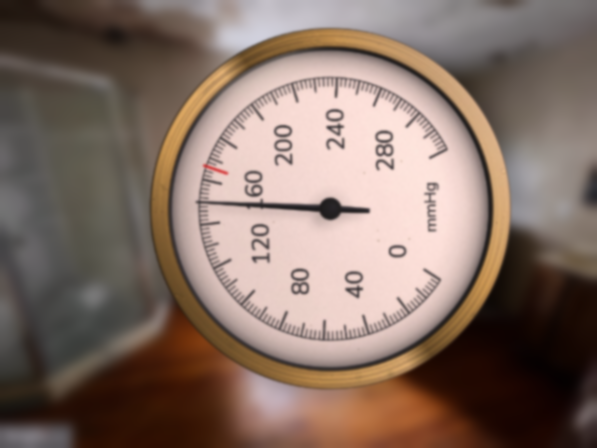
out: 150 mmHg
